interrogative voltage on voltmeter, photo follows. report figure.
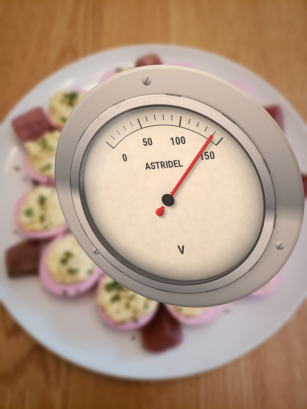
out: 140 V
